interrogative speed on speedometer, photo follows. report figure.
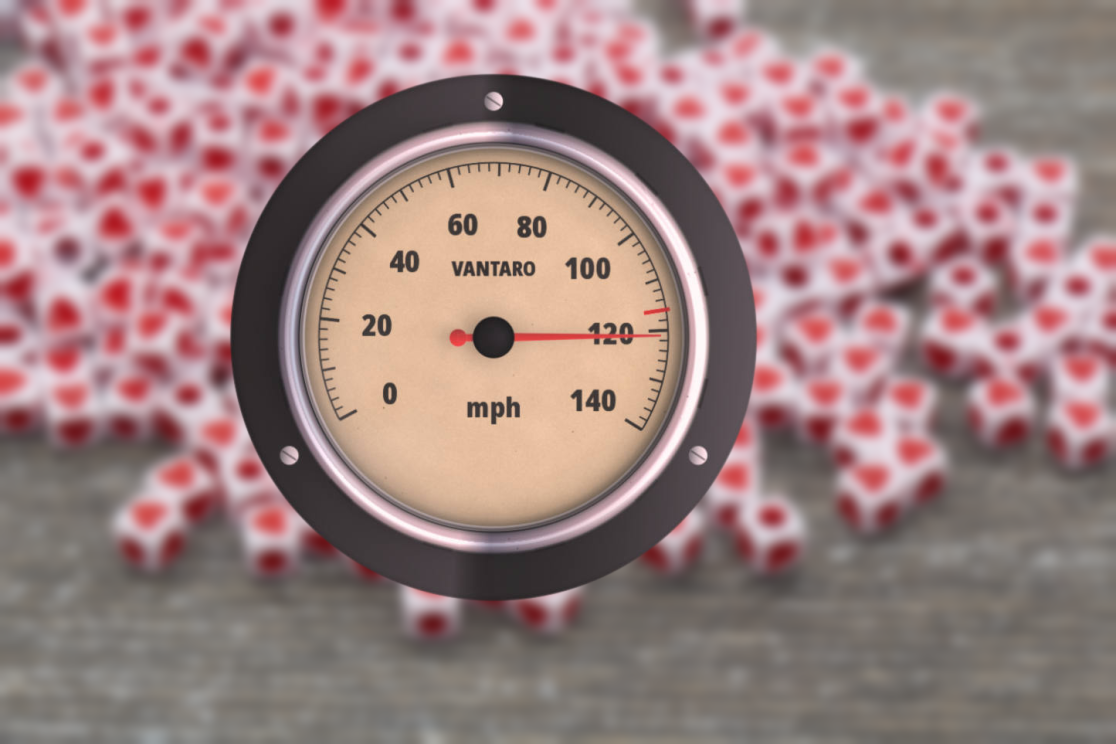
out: 121 mph
